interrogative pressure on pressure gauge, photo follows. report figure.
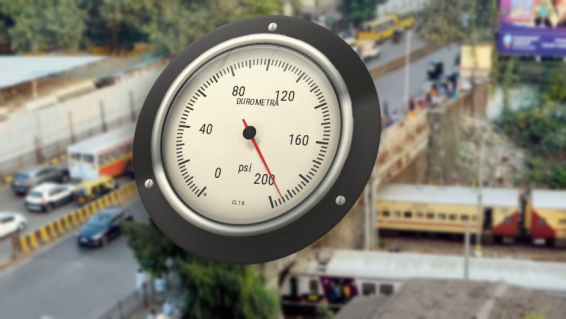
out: 194 psi
